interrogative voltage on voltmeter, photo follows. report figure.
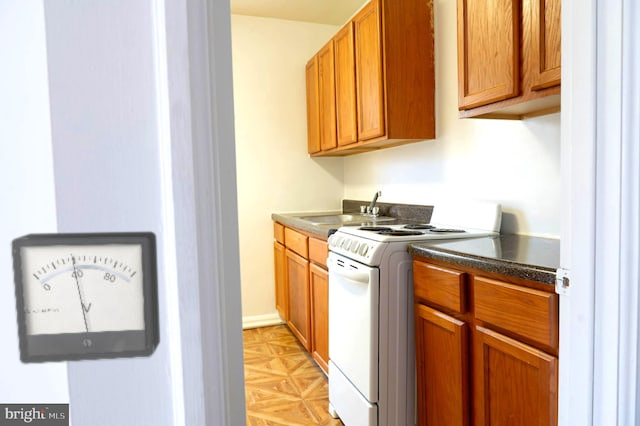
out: 40 V
